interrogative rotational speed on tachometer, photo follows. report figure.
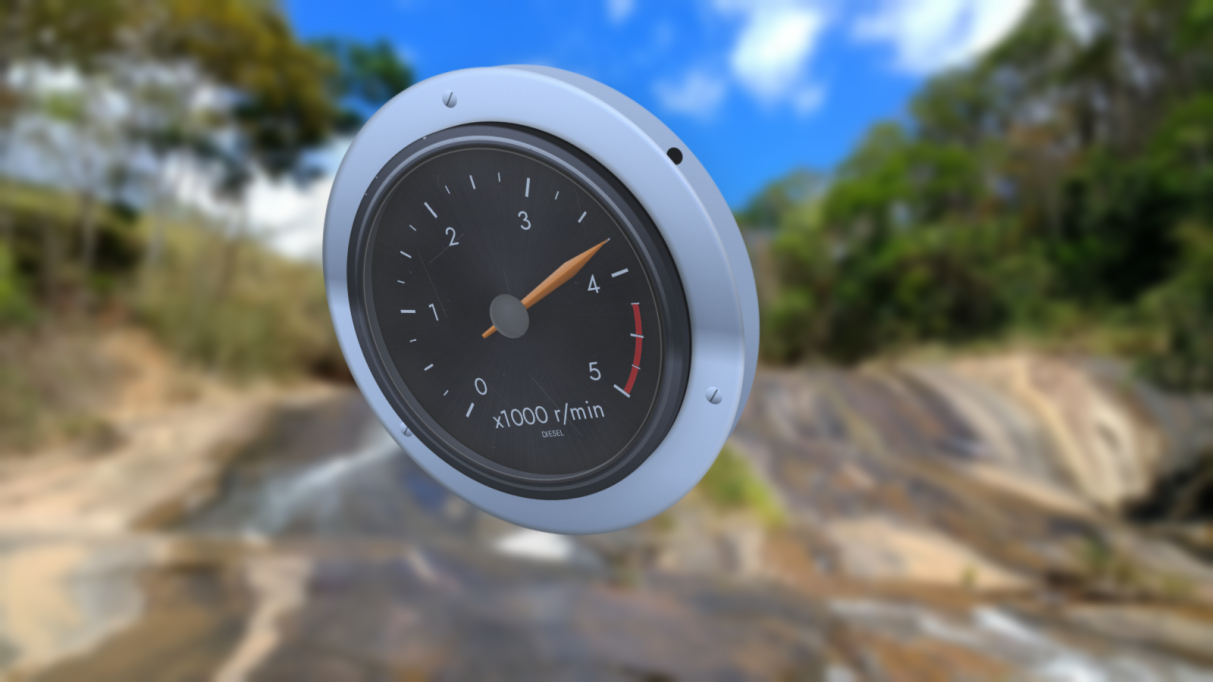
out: 3750 rpm
